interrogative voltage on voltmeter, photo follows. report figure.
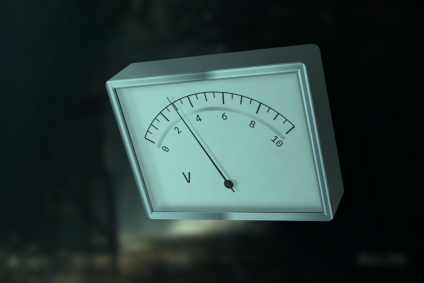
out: 3 V
